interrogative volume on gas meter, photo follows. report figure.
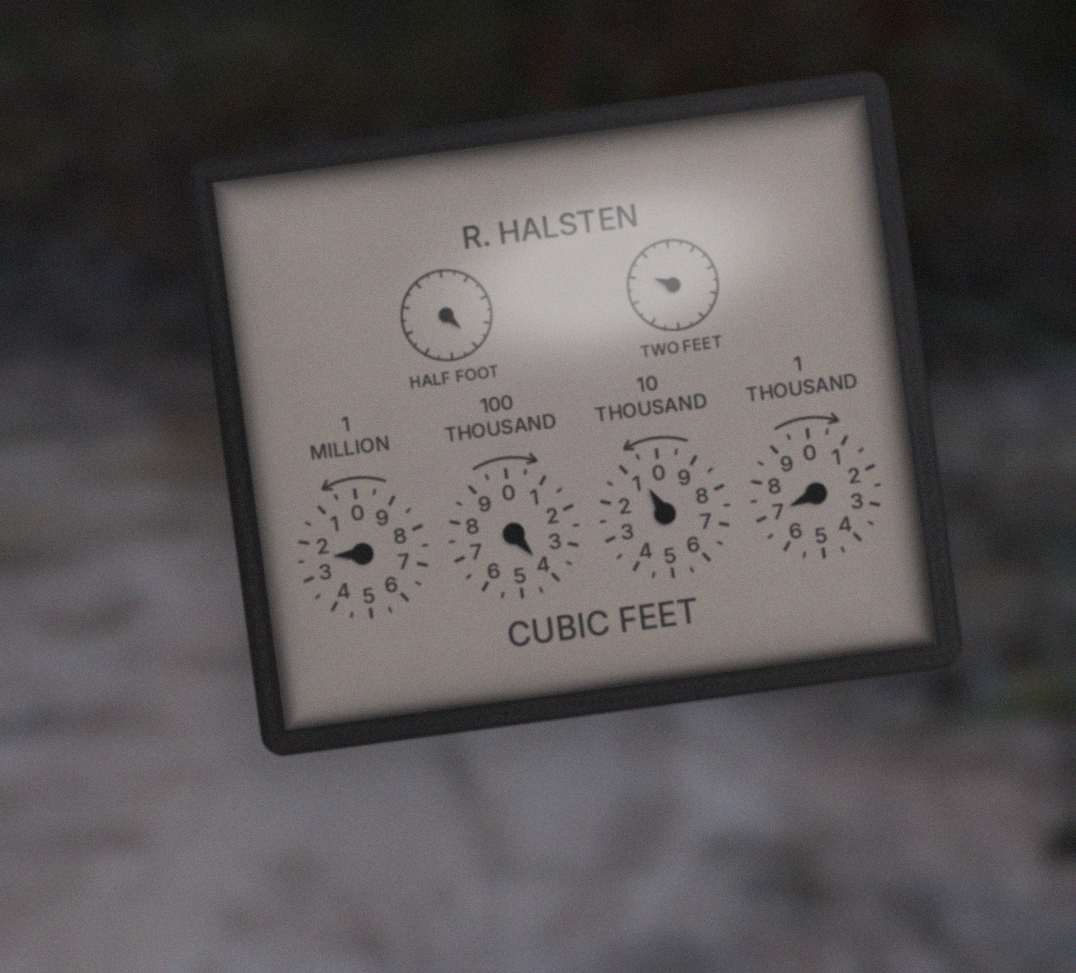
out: 240700 ft³
